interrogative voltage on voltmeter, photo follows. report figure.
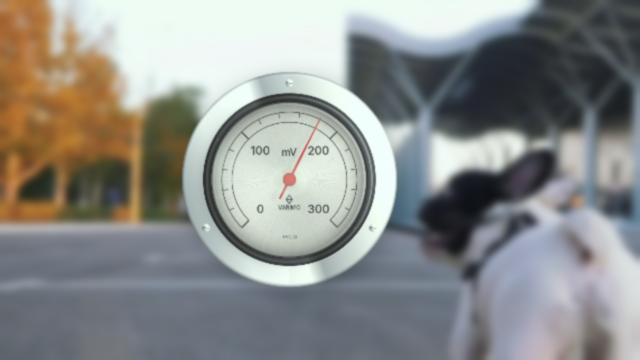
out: 180 mV
